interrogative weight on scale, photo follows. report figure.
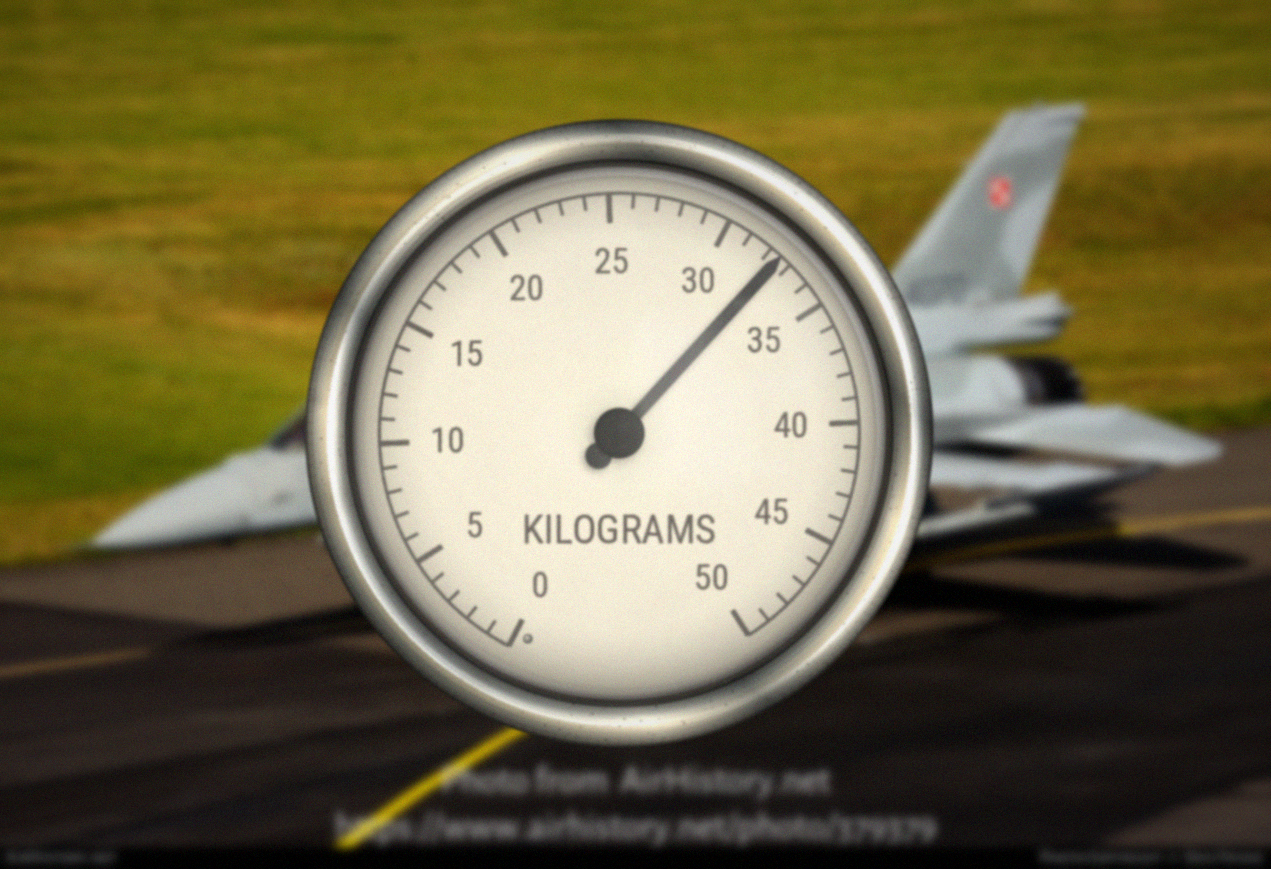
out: 32.5 kg
